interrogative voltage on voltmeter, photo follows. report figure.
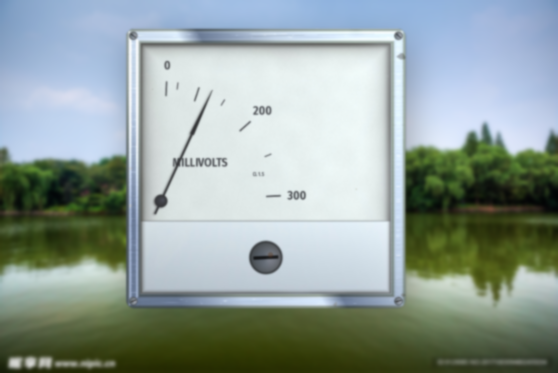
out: 125 mV
